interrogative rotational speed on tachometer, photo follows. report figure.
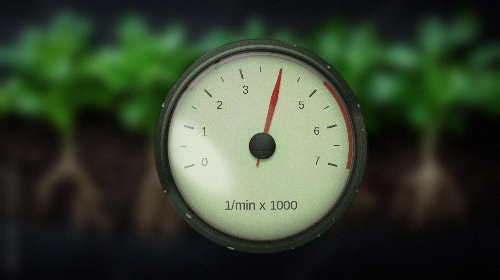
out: 4000 rpm
